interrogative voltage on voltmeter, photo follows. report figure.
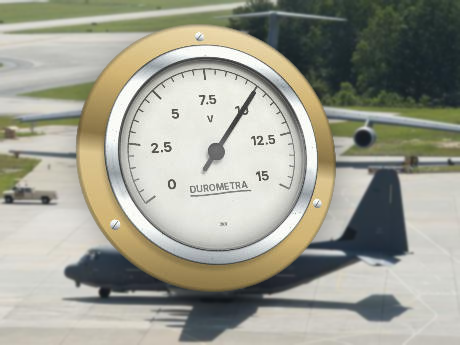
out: 10 V
